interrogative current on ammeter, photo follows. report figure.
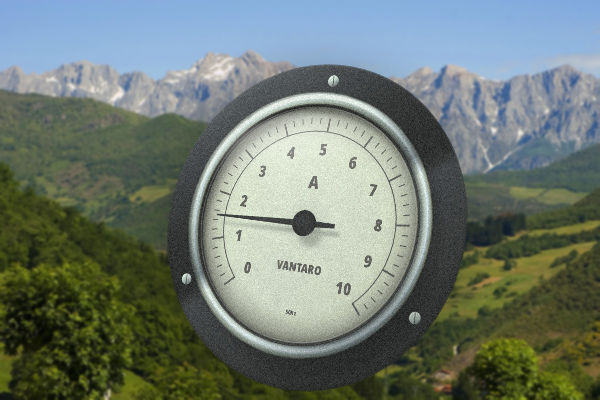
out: 1.5 A
